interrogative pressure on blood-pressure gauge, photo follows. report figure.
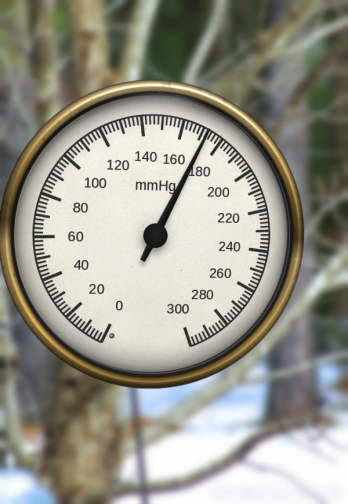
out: 172 mmHg
